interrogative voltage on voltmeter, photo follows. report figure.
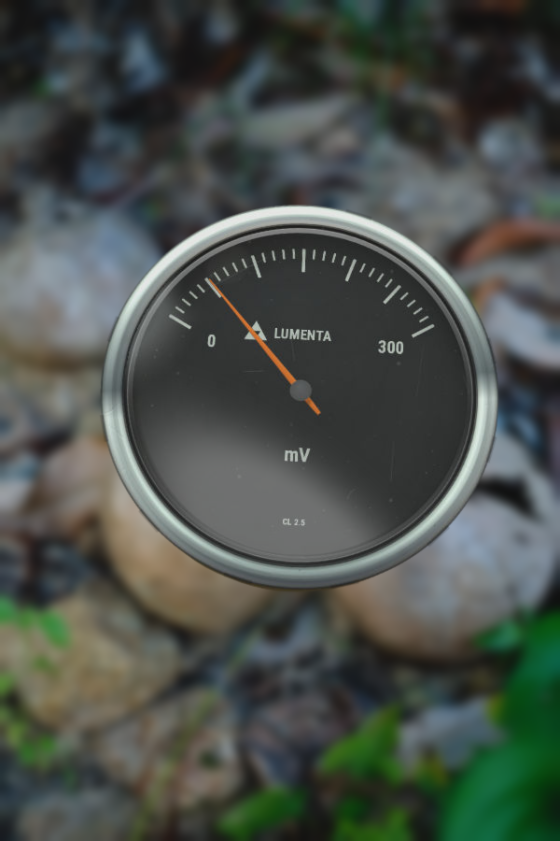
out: 50 mV
